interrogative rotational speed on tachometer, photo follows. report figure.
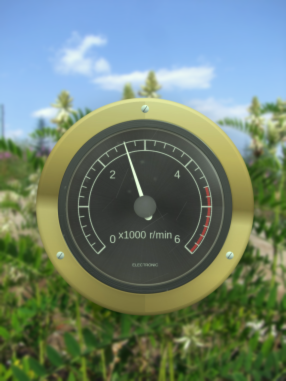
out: 2600 rpm
